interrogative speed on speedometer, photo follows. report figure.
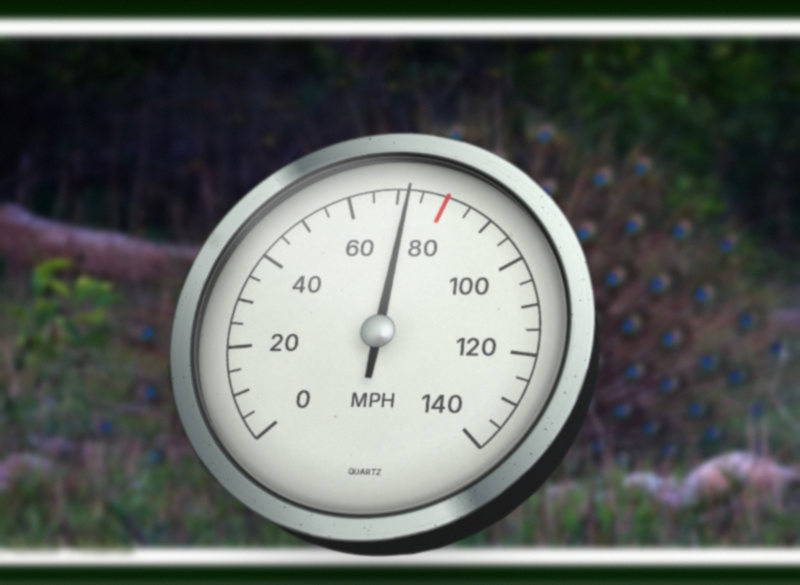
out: 72.5 mph
